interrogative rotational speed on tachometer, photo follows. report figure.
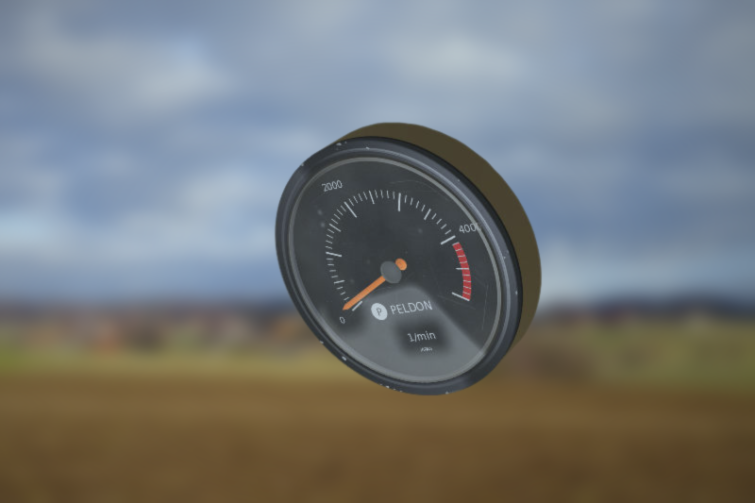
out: 100 rpm
